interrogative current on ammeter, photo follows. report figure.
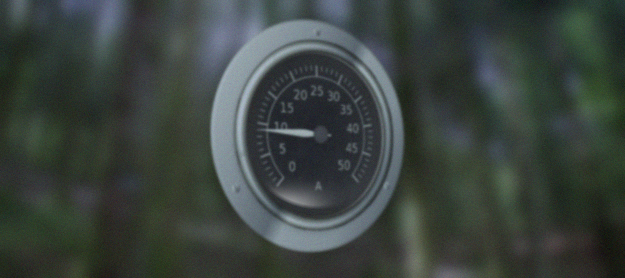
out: 9 A
